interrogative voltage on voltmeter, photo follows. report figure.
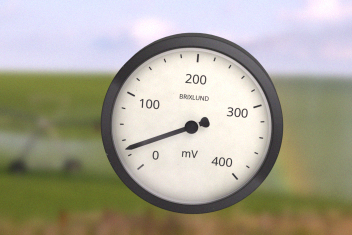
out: 30 mV
